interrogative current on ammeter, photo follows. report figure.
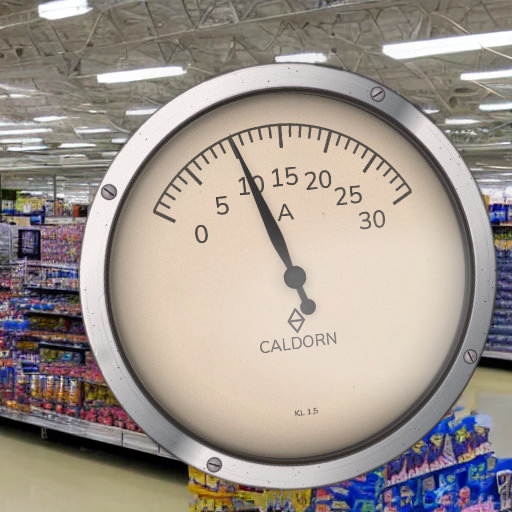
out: 10 A
